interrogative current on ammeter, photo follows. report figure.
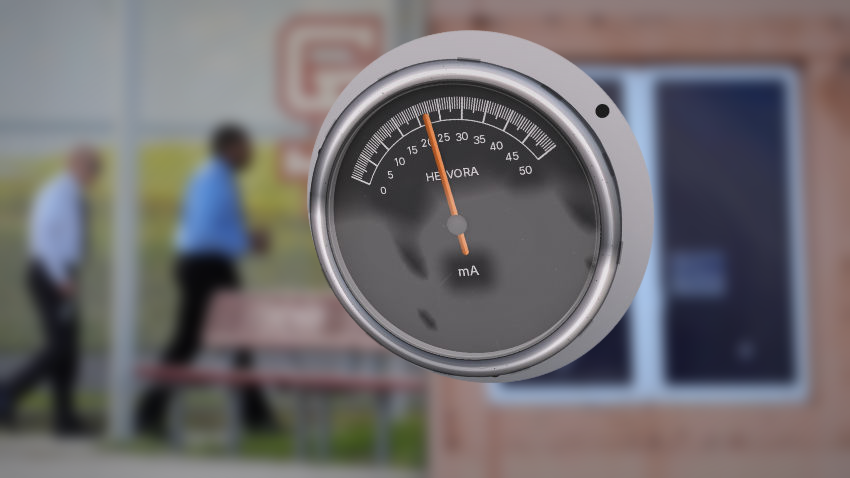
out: 22.5 mA
